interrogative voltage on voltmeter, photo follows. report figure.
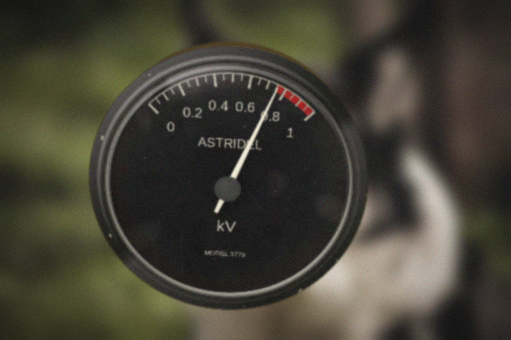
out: 0.75 kV
